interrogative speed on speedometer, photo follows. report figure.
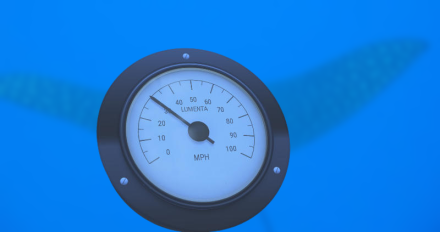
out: 30 mph
